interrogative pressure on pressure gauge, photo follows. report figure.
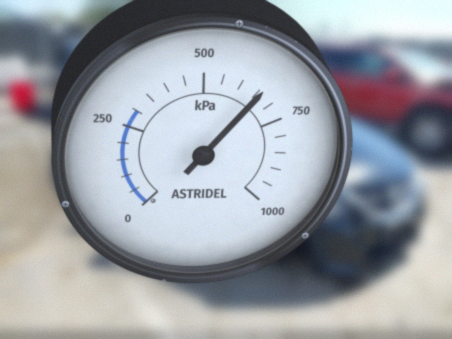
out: 650 kPa
